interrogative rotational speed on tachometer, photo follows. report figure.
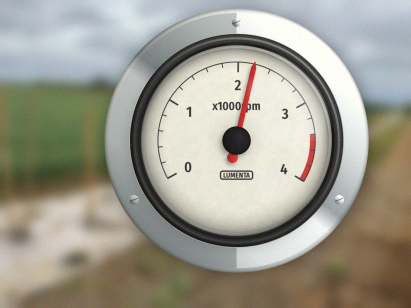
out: 2200 rpm
